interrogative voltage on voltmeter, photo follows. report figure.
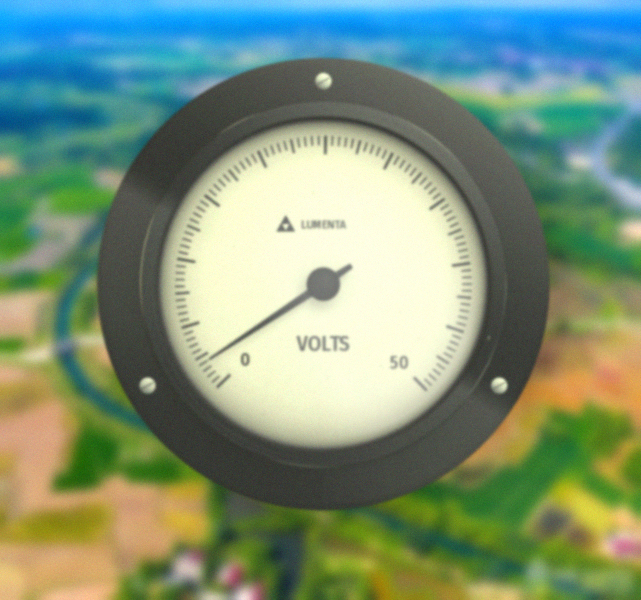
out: 2 V
